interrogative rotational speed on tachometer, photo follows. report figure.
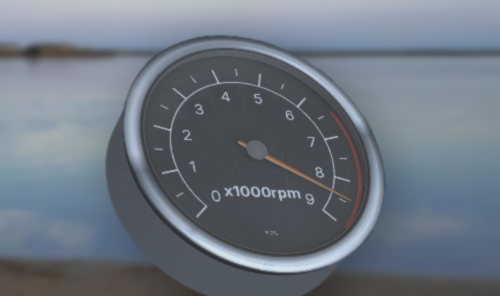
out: 8500 rpm
